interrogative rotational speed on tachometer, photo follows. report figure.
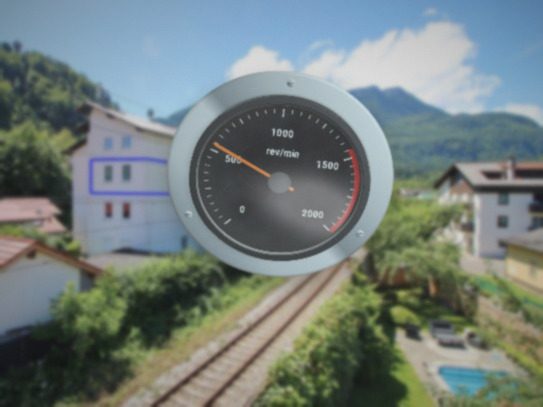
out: 550 rpm
